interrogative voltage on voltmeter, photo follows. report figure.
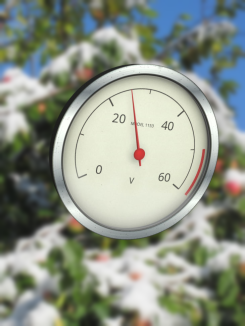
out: 25 V
